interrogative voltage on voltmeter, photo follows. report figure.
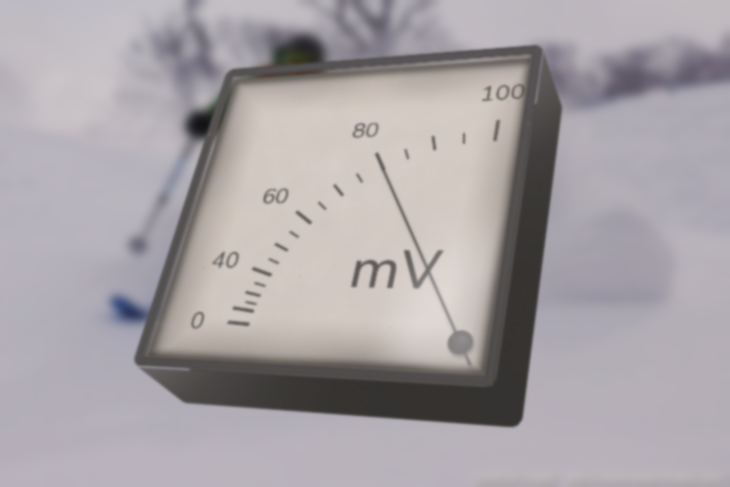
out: 80 mV
